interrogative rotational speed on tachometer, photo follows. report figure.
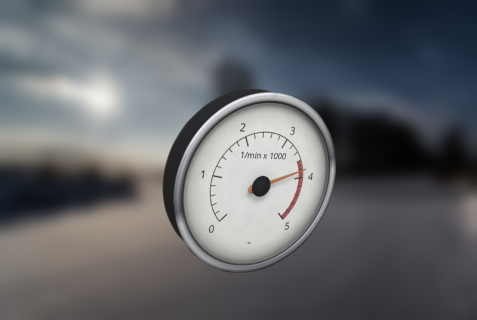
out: 3800 rpm
